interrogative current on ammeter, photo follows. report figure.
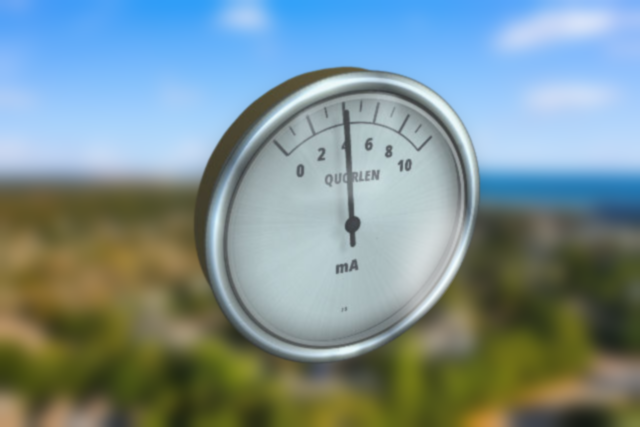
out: 4 mA
